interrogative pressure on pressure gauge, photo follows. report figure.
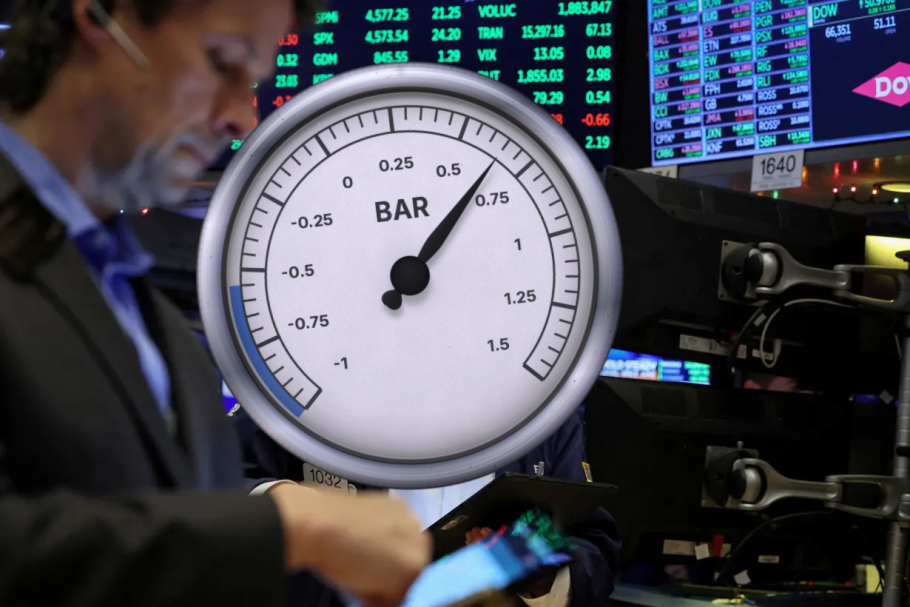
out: 0.65 bar
